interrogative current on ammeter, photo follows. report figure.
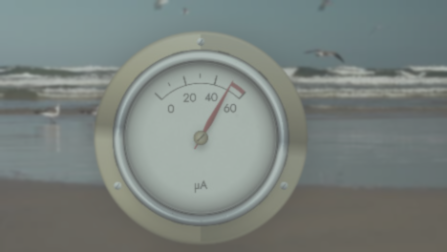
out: 50 µA
